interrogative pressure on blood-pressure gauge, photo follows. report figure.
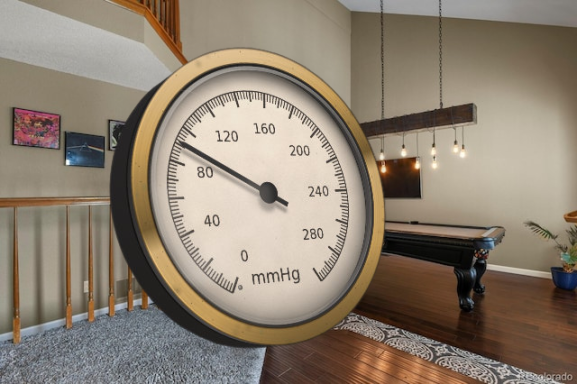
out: 90 mmHg
